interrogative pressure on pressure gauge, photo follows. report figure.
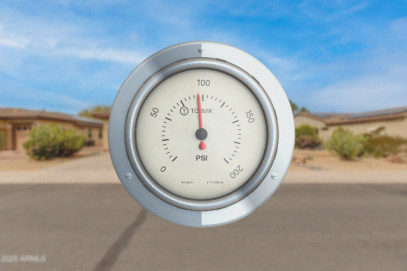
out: 95 psi
